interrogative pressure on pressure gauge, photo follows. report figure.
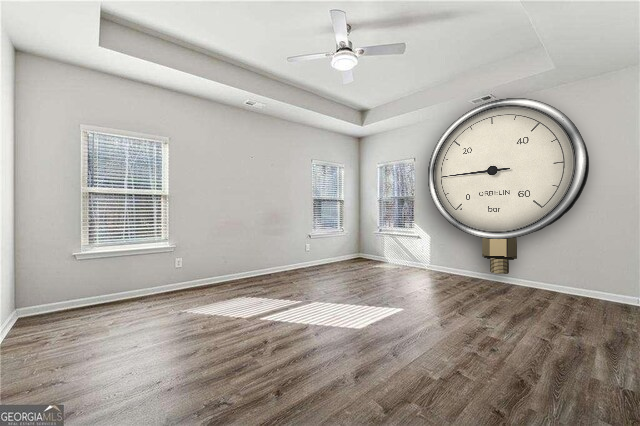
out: 10 bar
